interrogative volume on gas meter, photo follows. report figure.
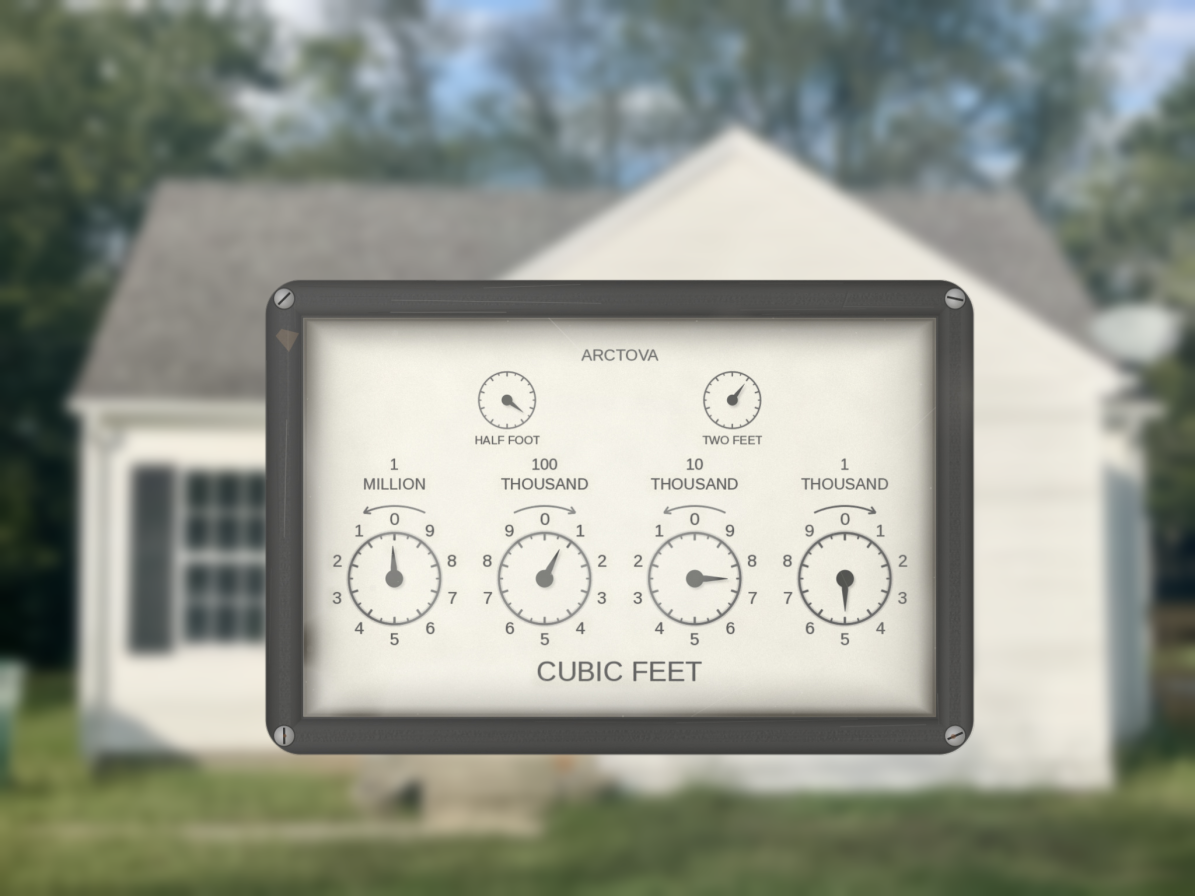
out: 7500 ft³
